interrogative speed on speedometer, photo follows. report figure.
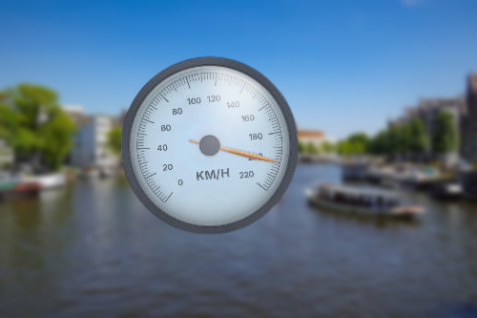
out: 200 km/h
